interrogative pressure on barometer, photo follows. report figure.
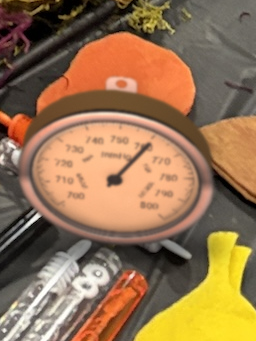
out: 760 mmHg
